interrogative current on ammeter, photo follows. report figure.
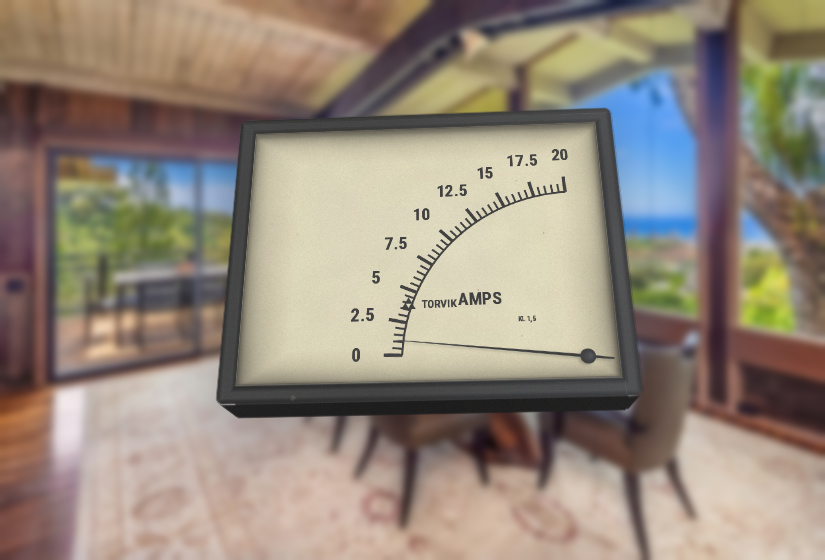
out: 1 A
